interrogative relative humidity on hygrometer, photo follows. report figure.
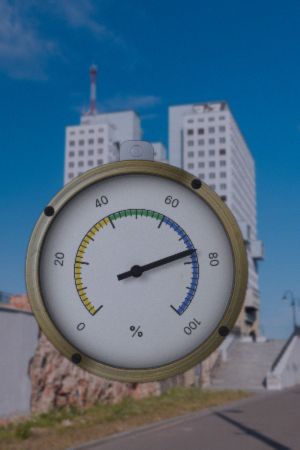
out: 76 %
